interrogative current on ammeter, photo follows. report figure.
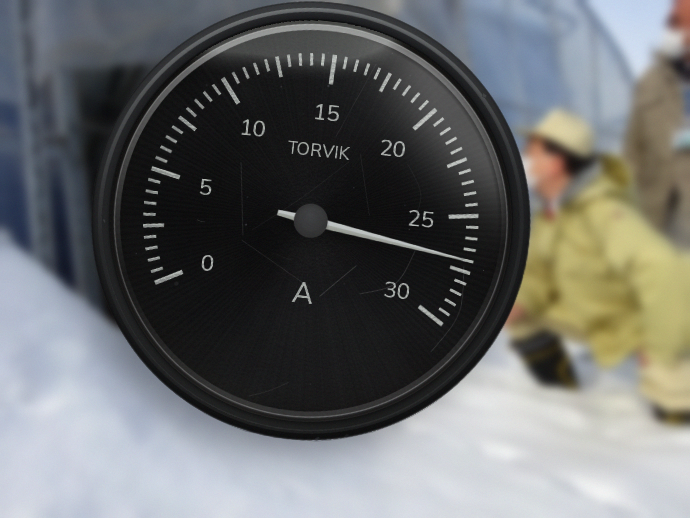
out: 27 A
